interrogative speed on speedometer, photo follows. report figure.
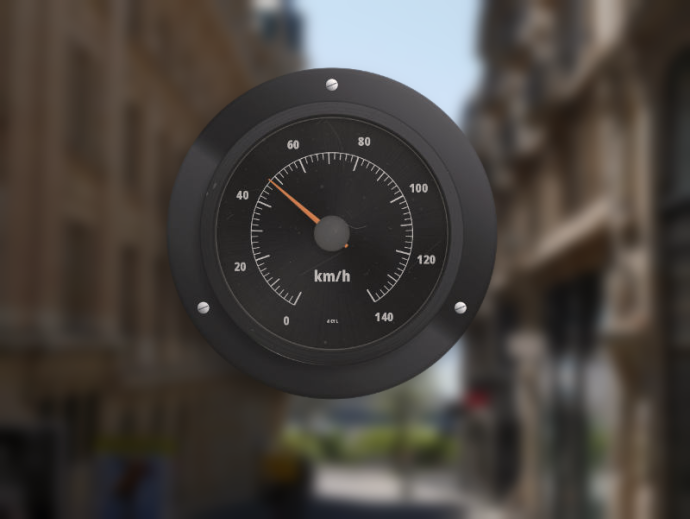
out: 48 km/h
